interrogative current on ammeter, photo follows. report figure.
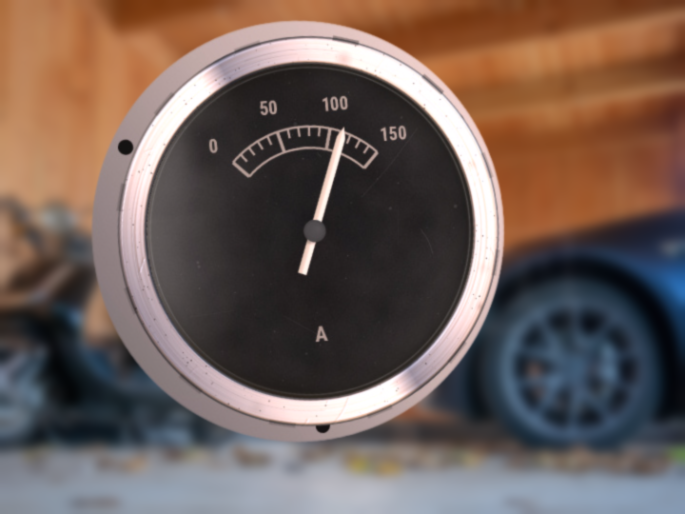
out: 110 A
